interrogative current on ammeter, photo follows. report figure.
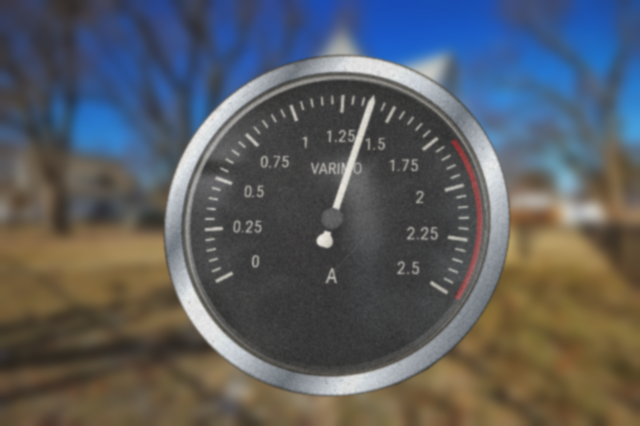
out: 1.4 A
